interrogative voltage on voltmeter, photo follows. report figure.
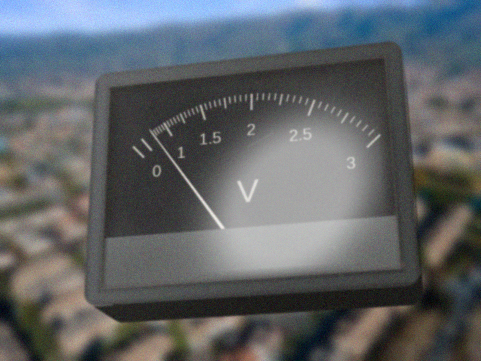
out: 0.75 V
